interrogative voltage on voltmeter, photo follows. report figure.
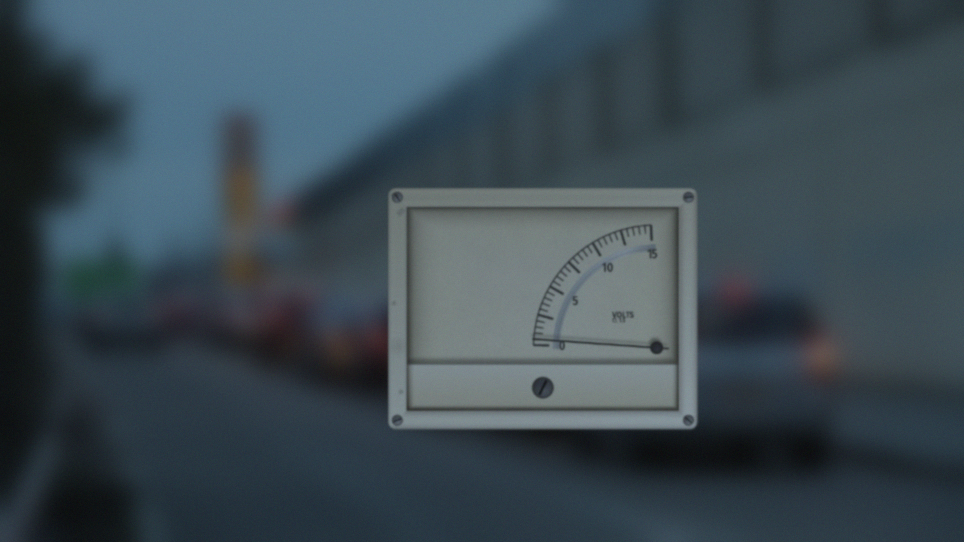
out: 0.5 V
